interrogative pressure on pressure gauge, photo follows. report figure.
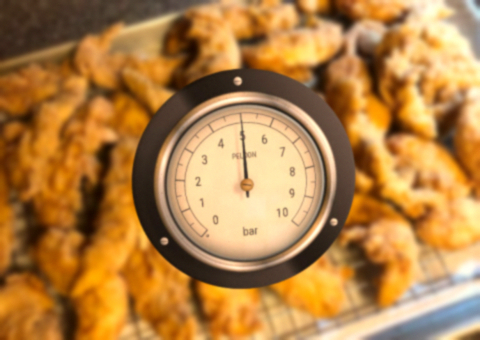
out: 5 bar
